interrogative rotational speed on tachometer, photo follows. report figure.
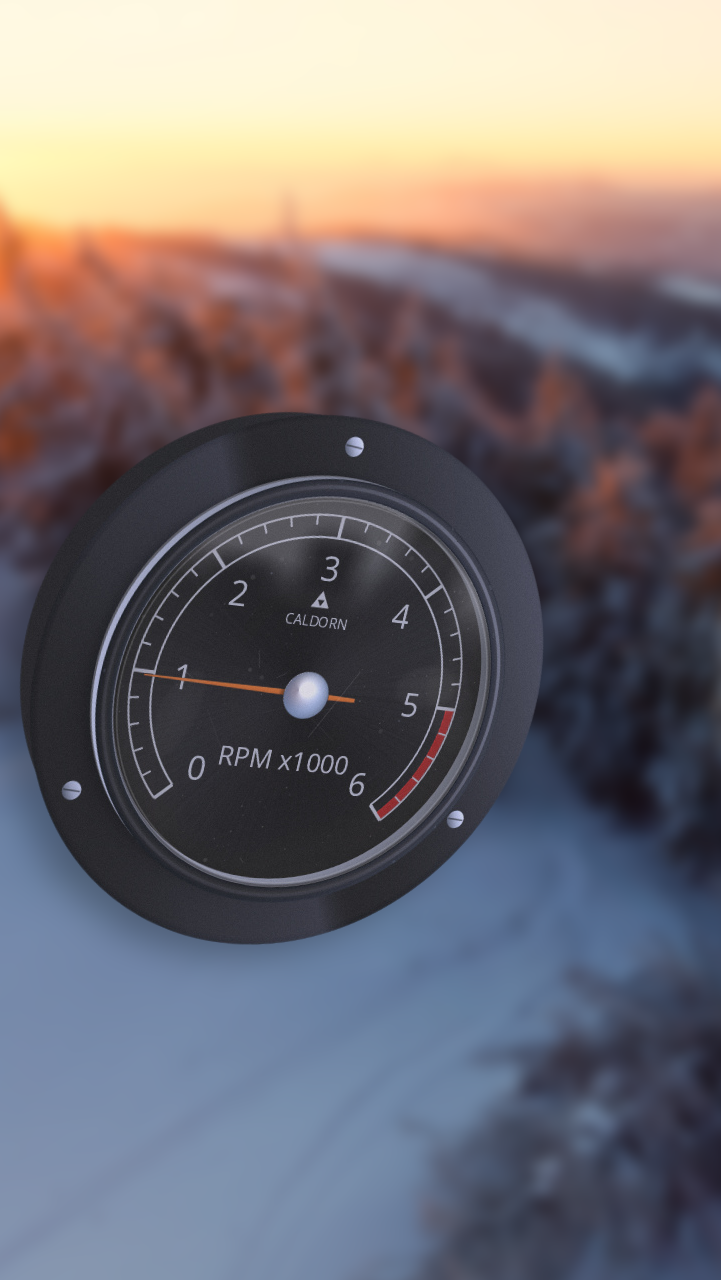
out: 1000 rpm
